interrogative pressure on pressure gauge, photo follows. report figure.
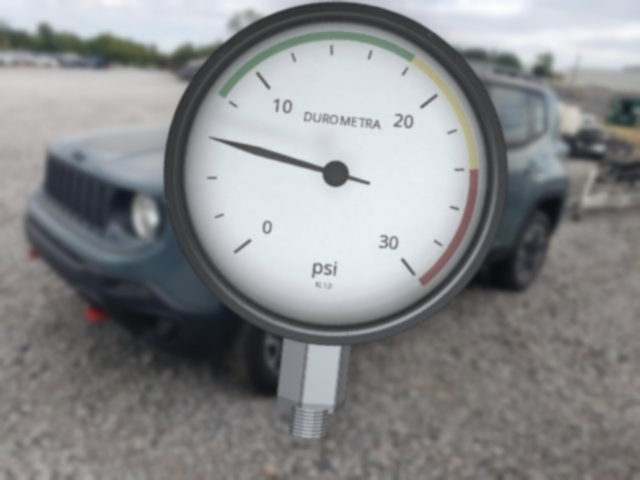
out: 6 psi
